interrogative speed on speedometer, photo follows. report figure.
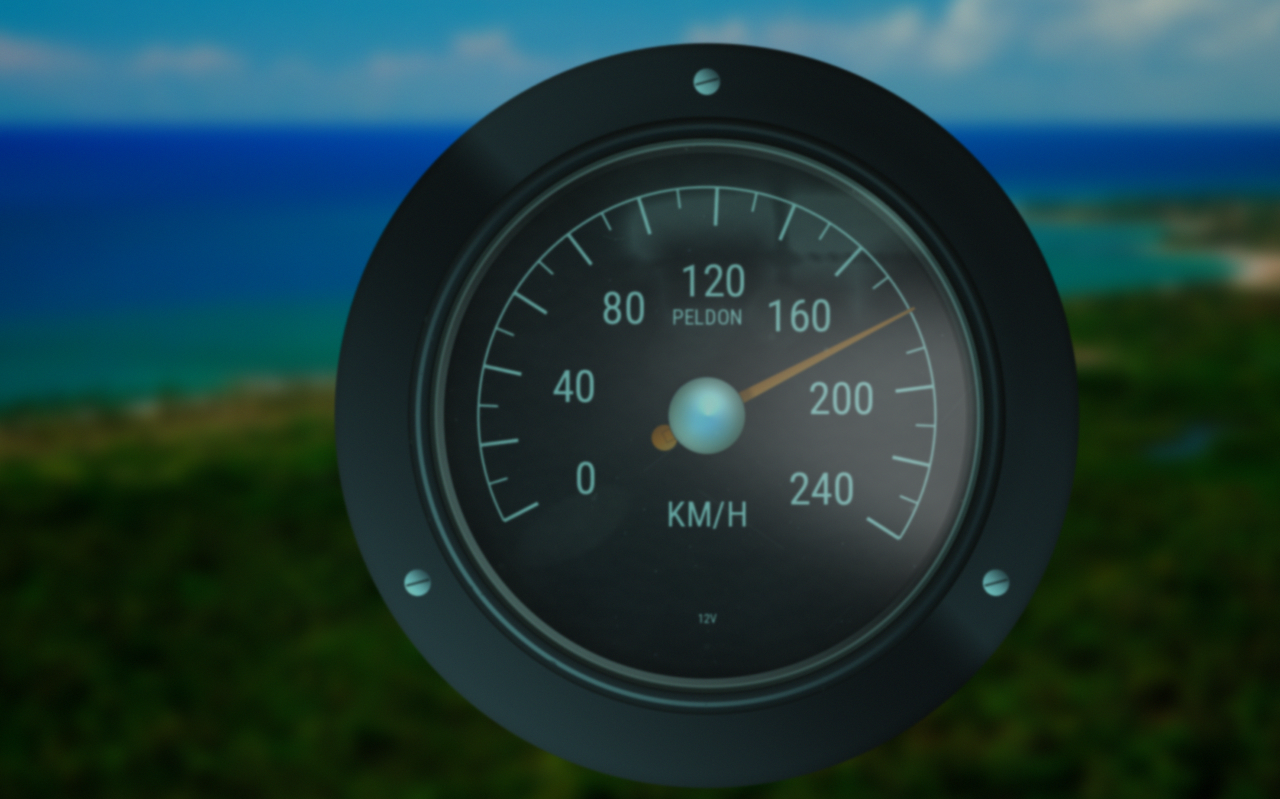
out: 180 km/h
